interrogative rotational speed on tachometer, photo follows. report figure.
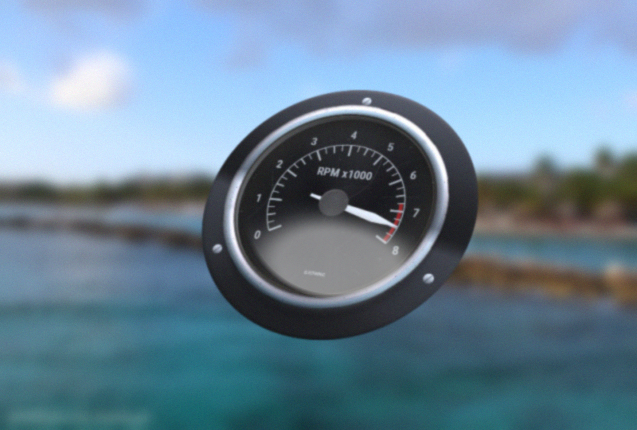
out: 7500 rpm
